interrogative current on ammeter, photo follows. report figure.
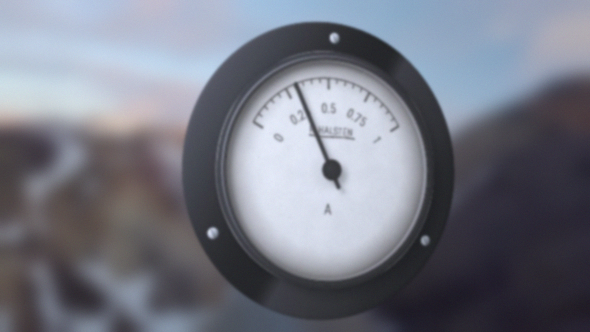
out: 0.3 A
